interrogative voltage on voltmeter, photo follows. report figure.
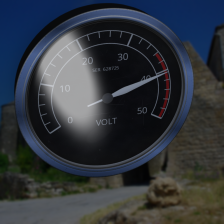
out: 40 V
